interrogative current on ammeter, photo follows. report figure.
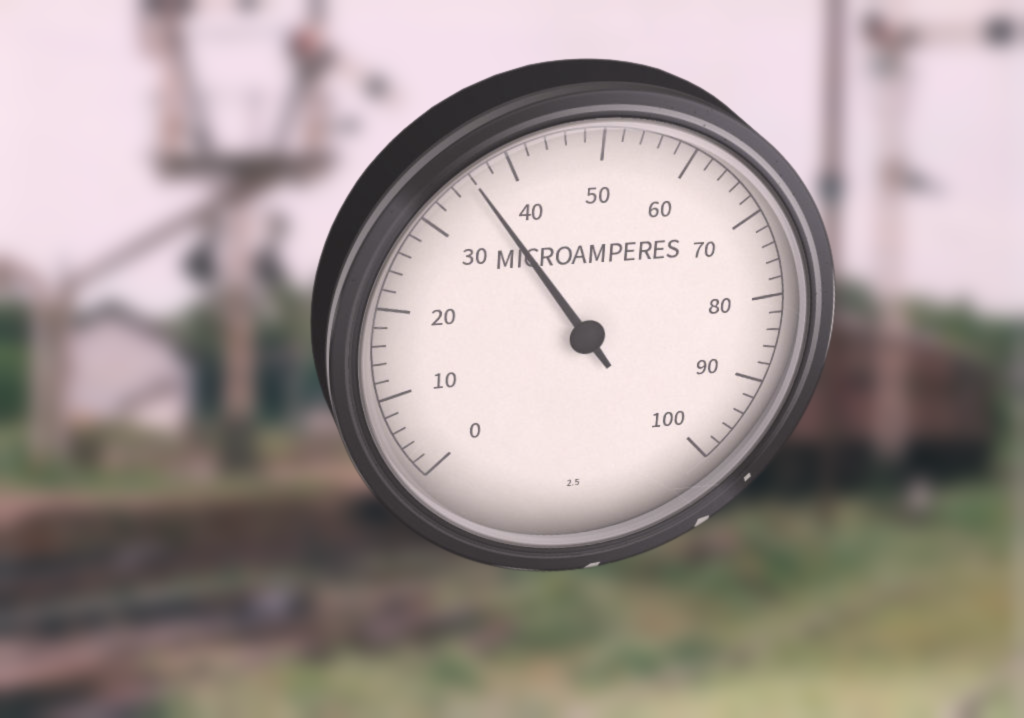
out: 36 µA
